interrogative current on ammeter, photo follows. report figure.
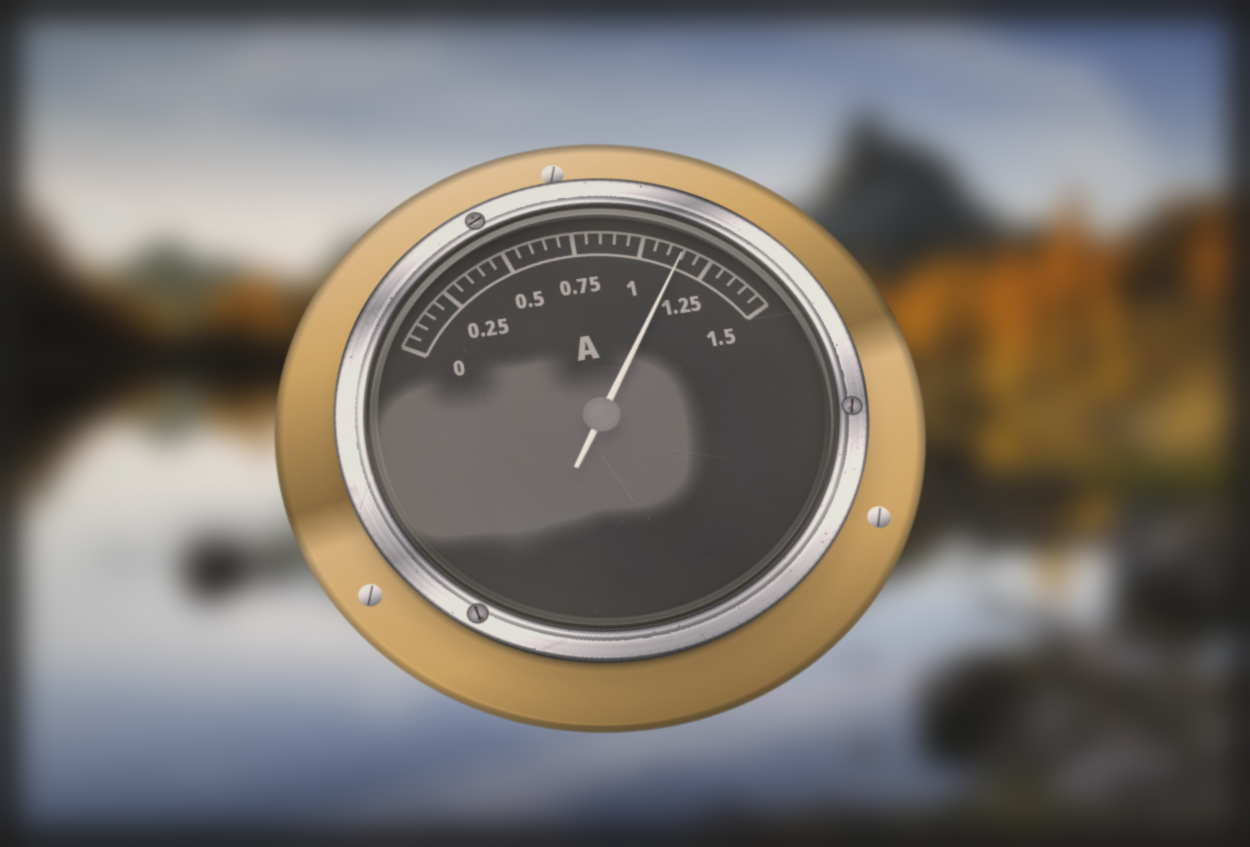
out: 1.15 A
